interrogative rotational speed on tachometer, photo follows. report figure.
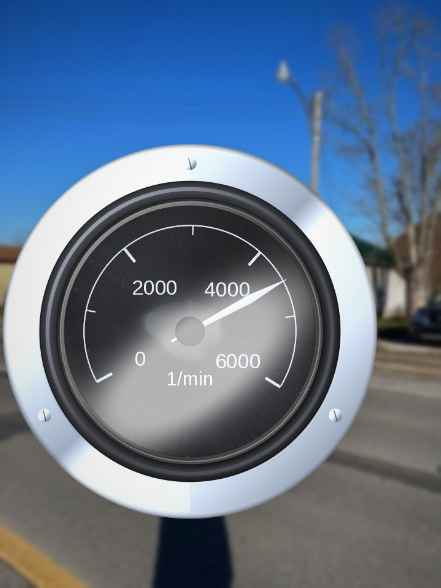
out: 4500 rpm
